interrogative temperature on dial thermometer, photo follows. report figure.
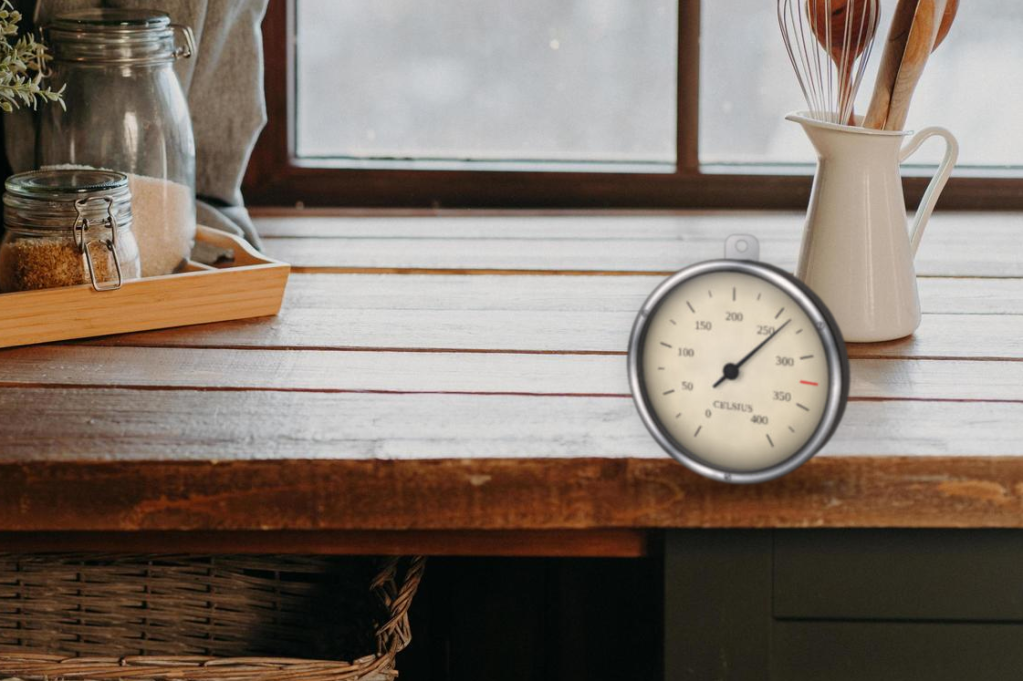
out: 262.5 °C
